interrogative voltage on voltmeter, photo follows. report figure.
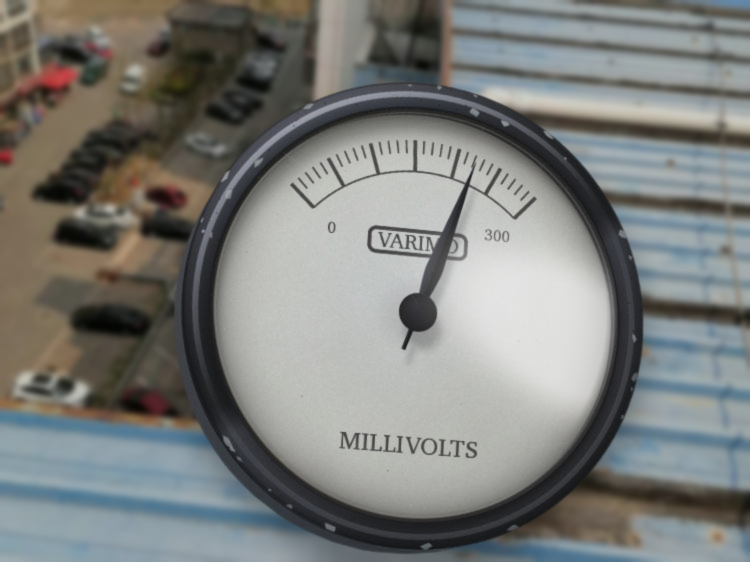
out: 220 mV
